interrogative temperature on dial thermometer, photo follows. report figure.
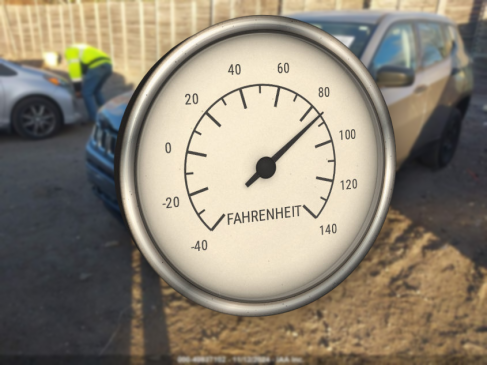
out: 85 °F
